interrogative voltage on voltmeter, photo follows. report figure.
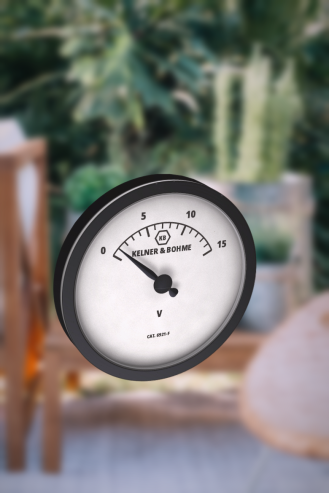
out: 1 V
